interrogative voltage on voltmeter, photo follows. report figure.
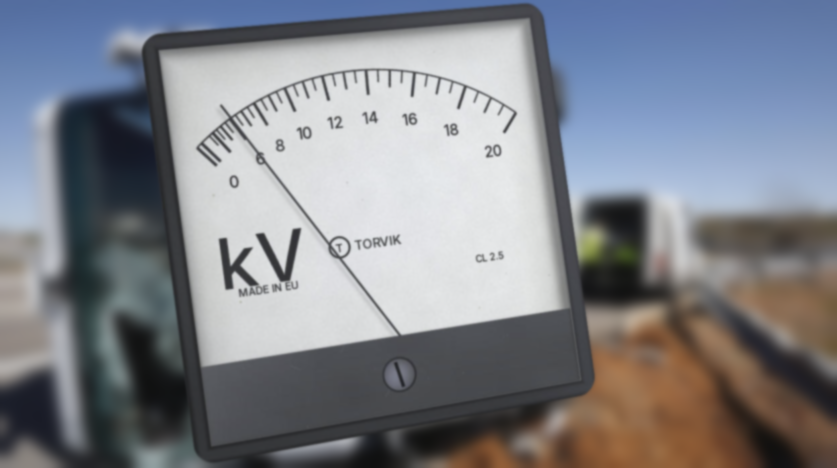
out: 6 kV
